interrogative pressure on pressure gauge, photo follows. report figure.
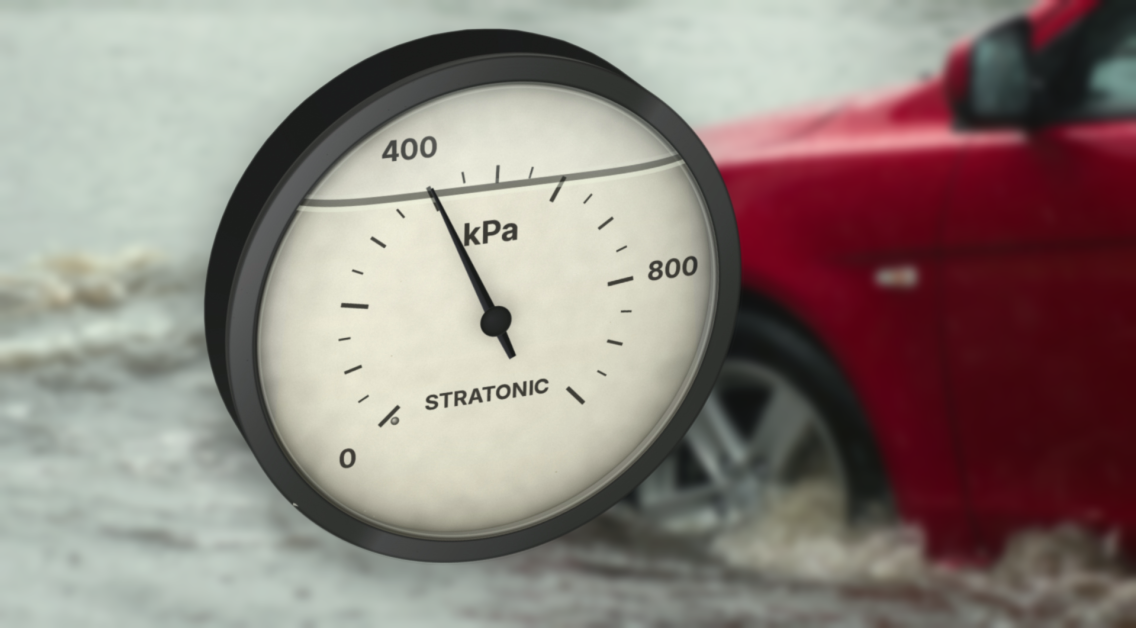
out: 400 kPa
